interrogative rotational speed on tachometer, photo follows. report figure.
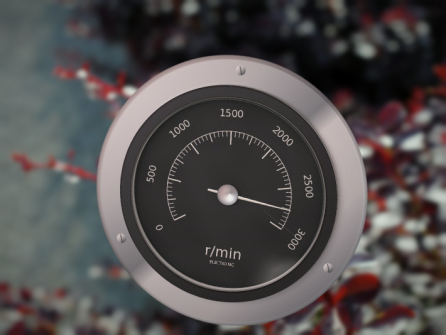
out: 2750 rpm
